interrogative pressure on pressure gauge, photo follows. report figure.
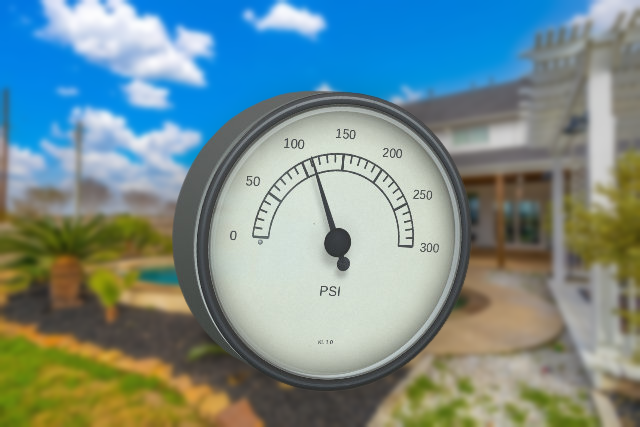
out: 110 psi
